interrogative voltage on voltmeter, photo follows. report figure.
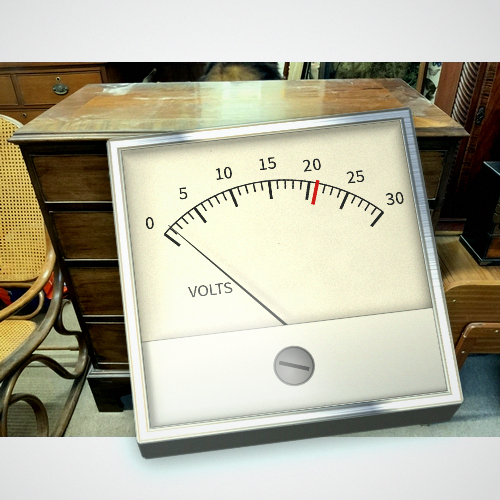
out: 1 V
